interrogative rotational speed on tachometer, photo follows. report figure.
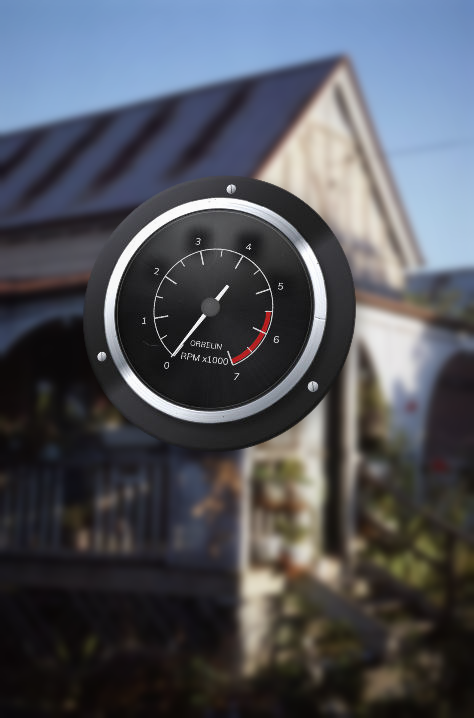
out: 0 rpm
